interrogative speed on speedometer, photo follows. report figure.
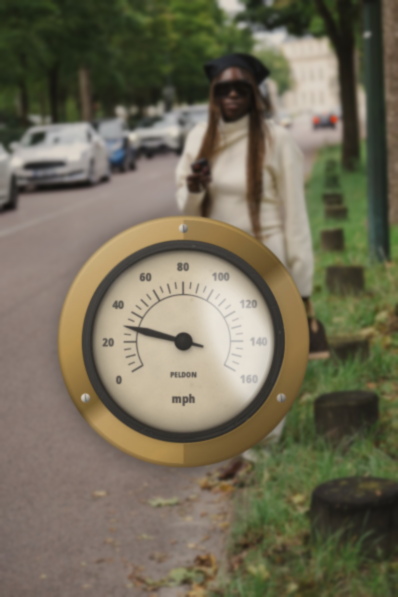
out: 30 mph
